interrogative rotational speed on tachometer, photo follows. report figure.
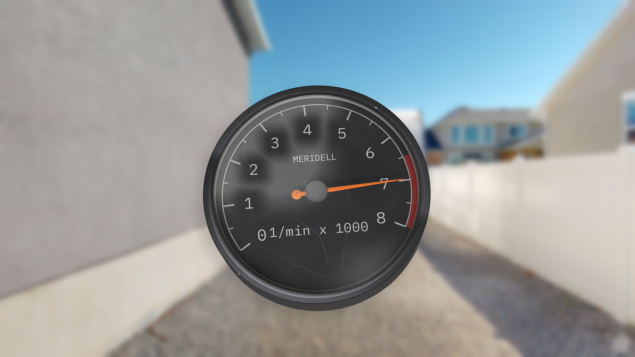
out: 7000 rpm
